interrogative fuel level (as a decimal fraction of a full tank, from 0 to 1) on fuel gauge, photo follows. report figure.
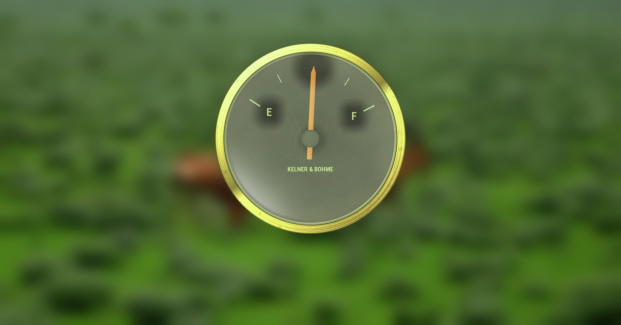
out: 0.5
